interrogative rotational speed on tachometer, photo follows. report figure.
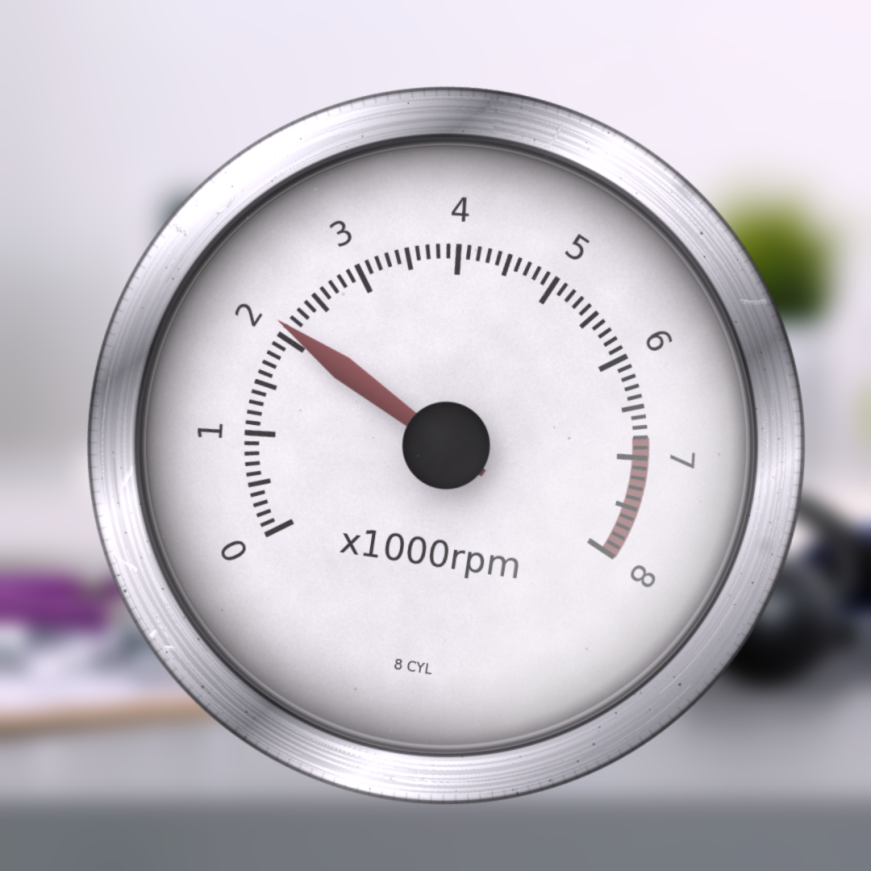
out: 2100 rpm
